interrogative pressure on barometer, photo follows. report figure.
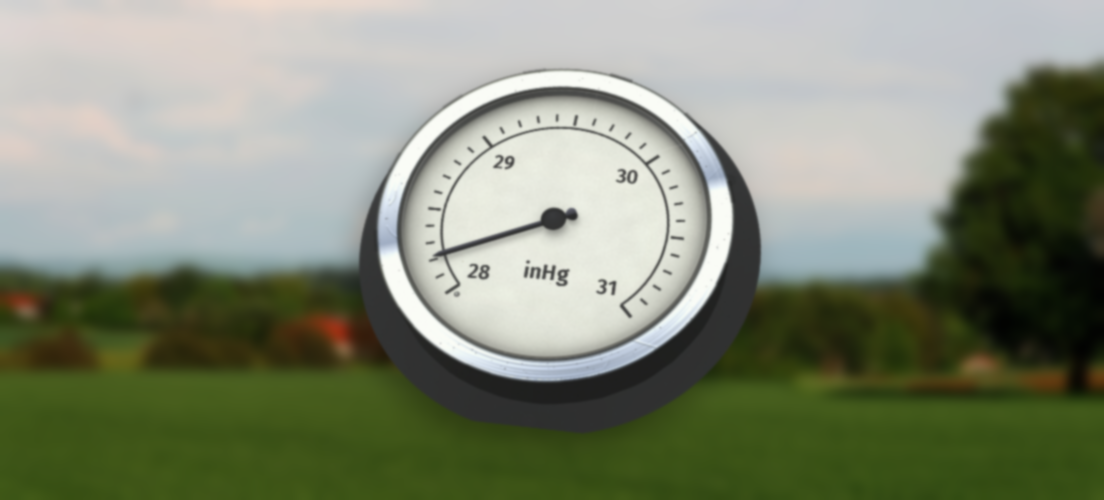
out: 28.2 inHg
